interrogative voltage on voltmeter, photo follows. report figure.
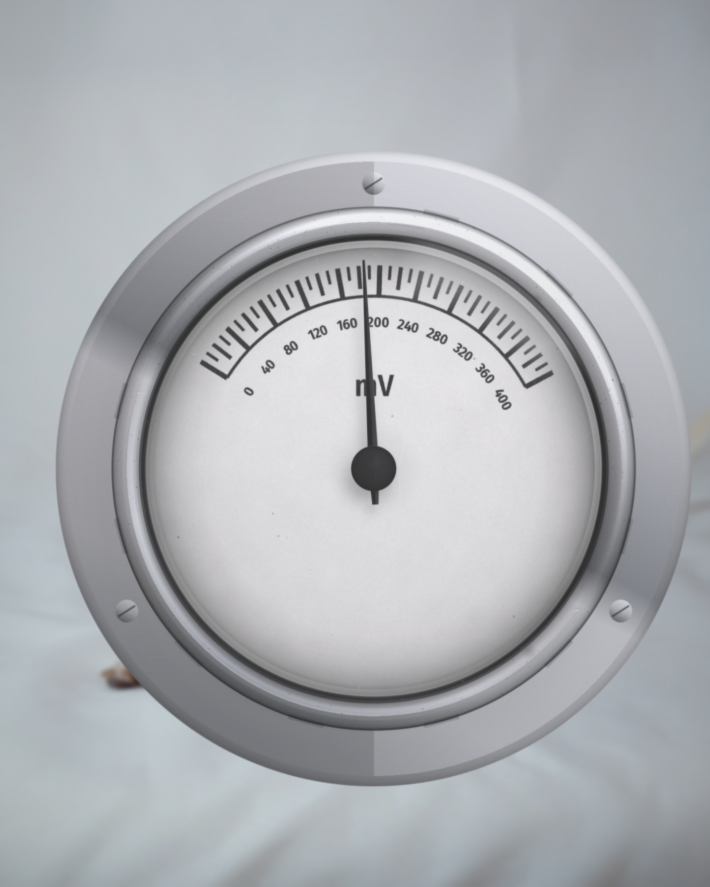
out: 185 mV
